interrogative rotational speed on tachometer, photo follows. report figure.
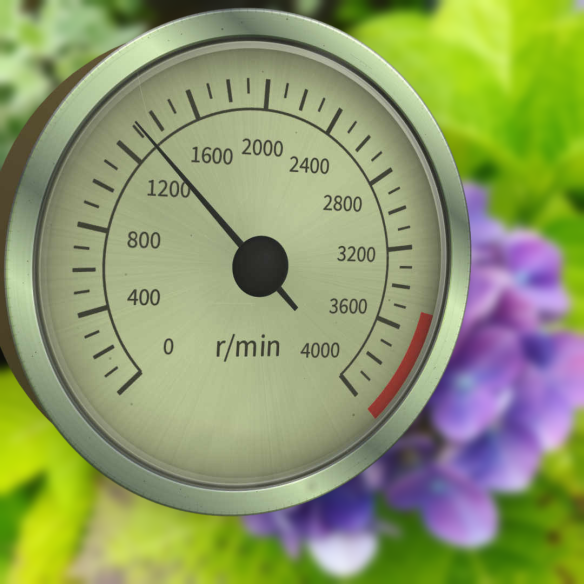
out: 1300 rpm
